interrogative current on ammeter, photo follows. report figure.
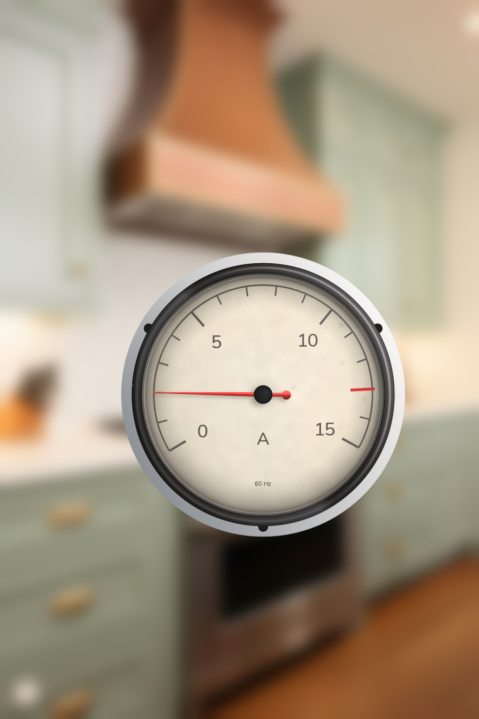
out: 2 A
